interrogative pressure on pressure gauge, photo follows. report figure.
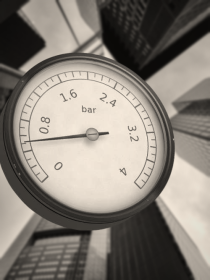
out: 0.5 bar
